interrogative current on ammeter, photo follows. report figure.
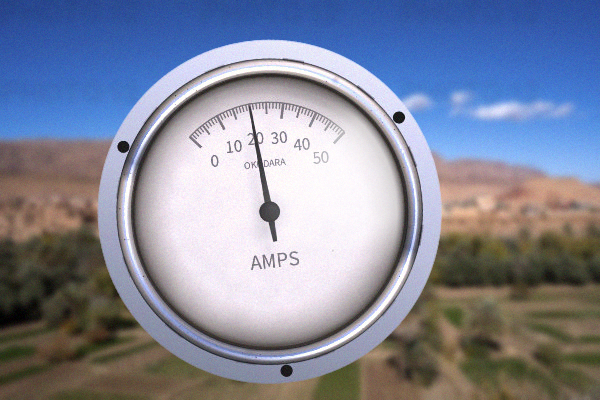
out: 20 A
